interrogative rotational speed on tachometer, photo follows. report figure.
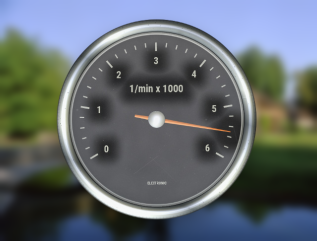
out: 5500 rpm
